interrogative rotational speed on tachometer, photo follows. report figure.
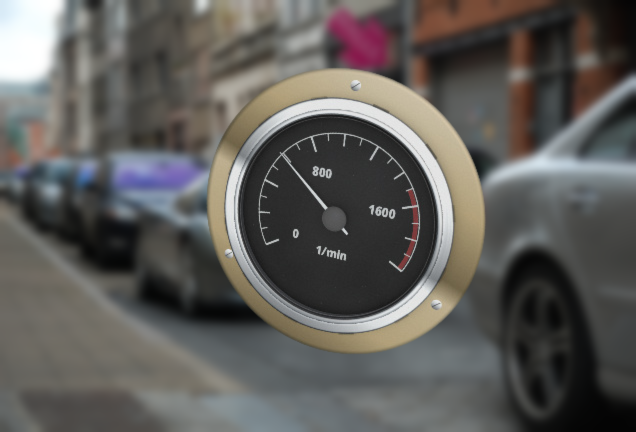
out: 600 rpm
